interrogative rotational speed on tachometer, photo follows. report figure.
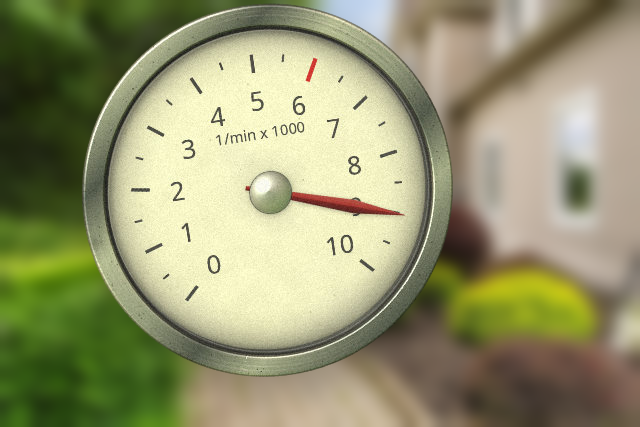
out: 9000 rpm
